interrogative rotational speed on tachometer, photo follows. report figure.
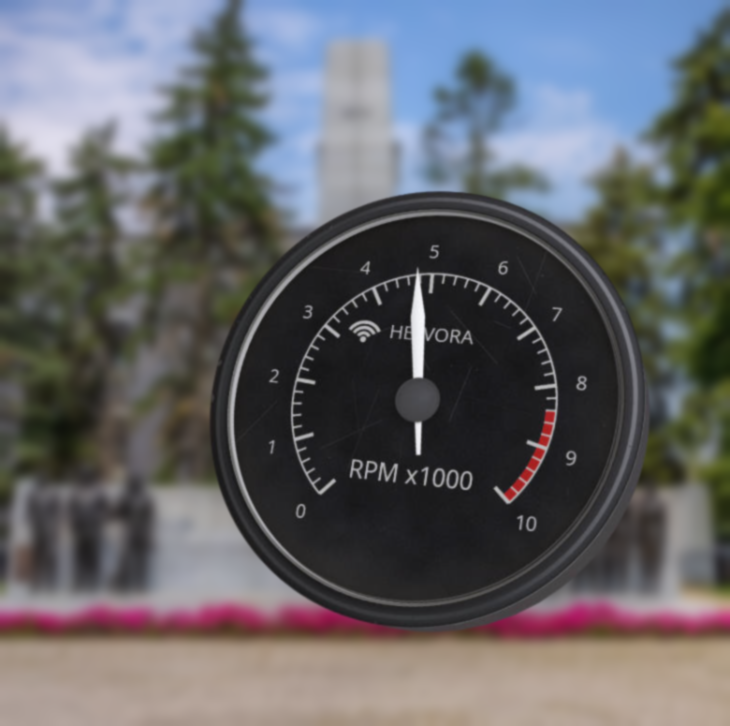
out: 4800 rpm
